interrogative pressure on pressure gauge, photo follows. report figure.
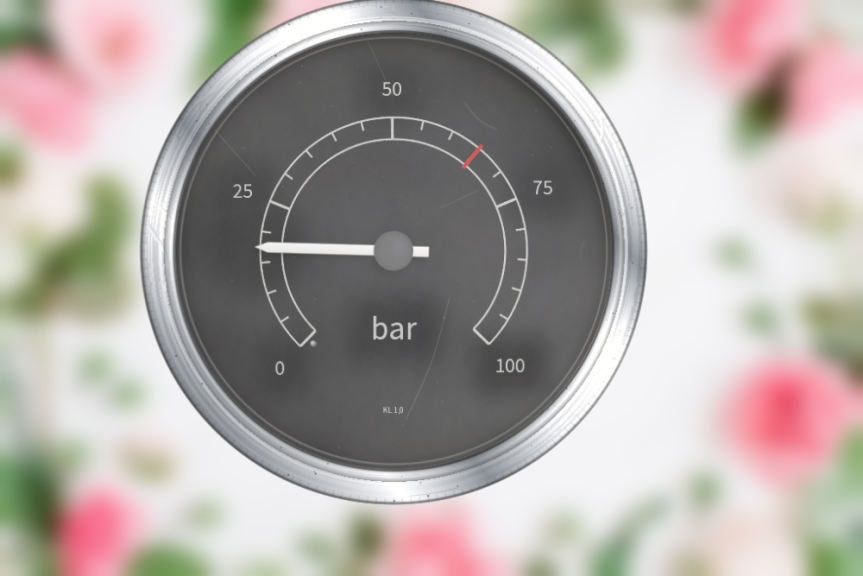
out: 17.5 bar
